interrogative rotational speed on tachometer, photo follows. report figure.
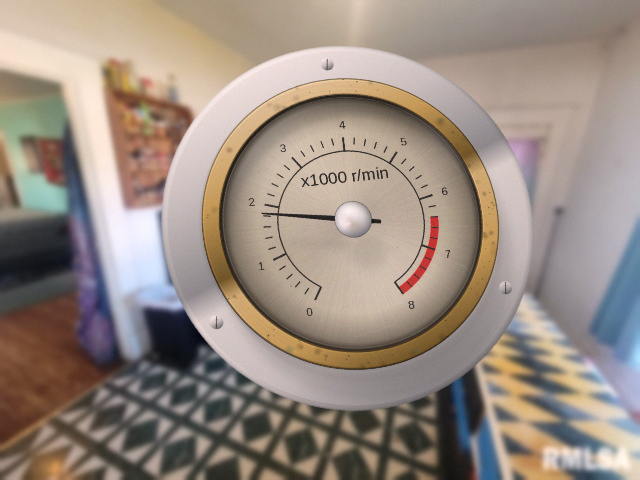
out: 1800 rpm
